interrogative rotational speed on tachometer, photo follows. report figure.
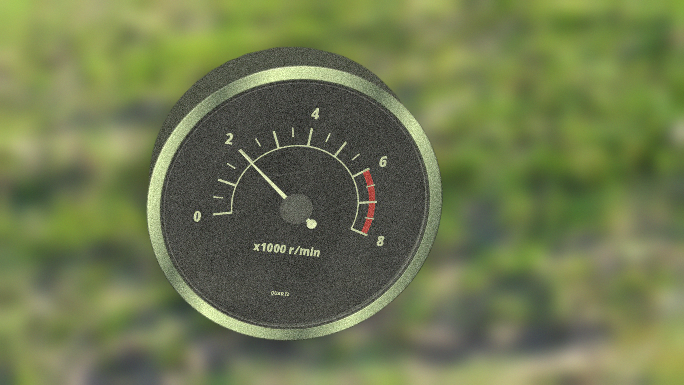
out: 2000 rpm
